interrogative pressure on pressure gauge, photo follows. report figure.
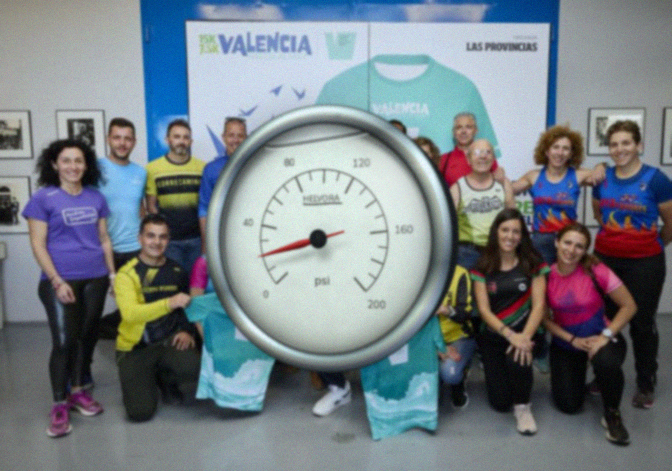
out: 20 psi
